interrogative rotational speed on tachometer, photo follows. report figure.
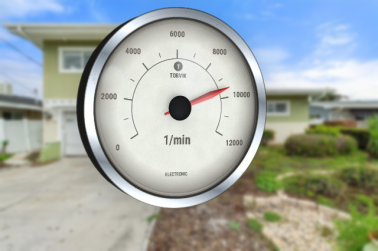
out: 9500 rpm
